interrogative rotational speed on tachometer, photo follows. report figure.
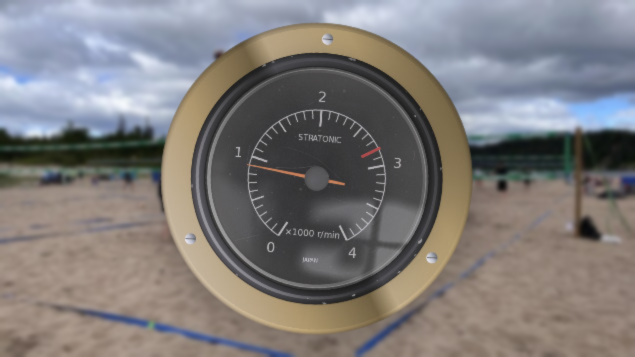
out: 900 rpm
